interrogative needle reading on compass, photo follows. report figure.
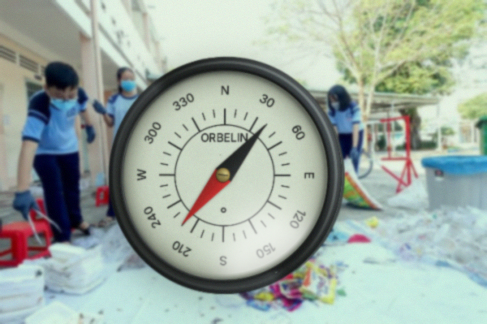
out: 220 °
